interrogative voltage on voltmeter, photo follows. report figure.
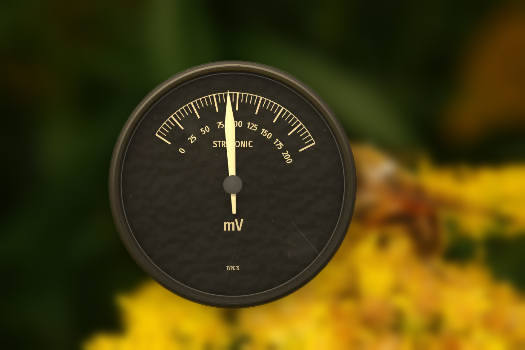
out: 90 mV
